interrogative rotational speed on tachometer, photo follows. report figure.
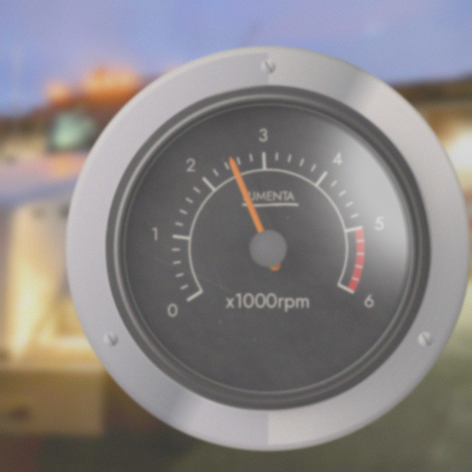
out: 2500 rpm
